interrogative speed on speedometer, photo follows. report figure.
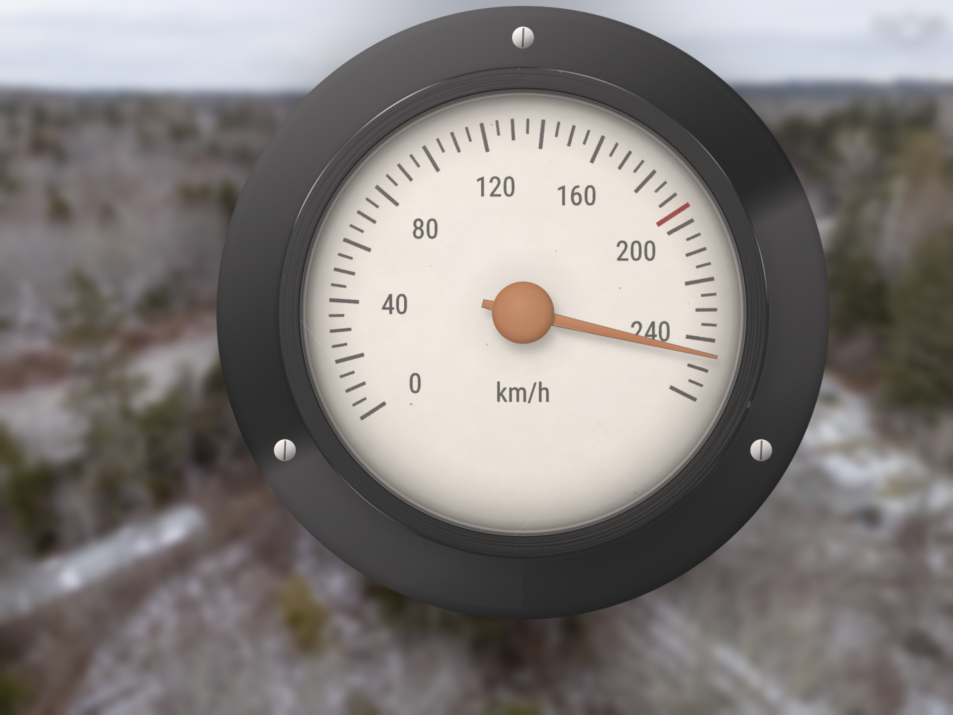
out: 245 km/h
